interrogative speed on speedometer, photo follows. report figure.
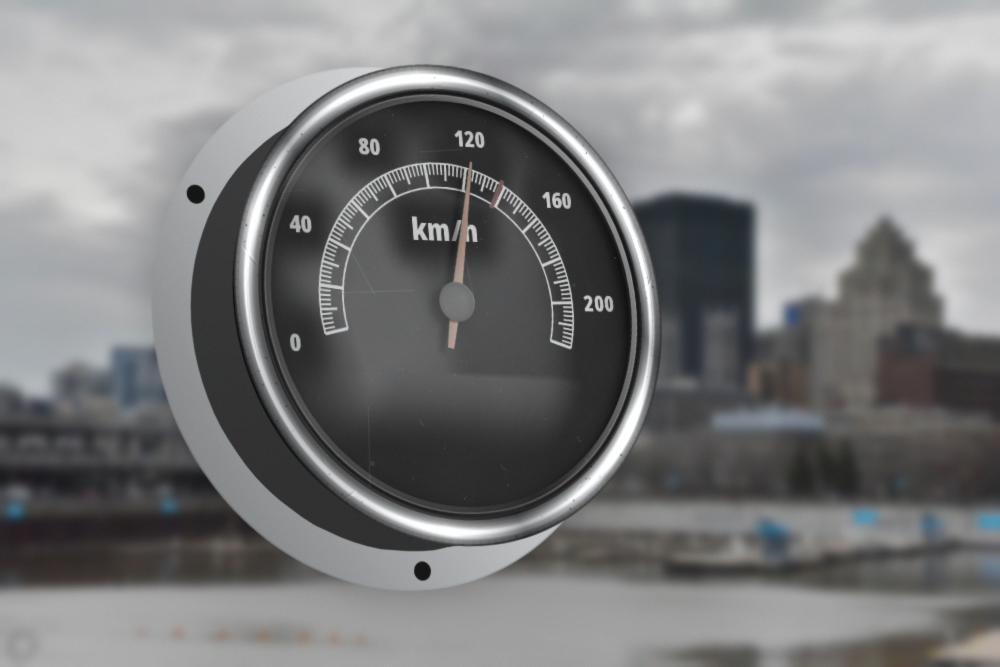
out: 120 km/h
